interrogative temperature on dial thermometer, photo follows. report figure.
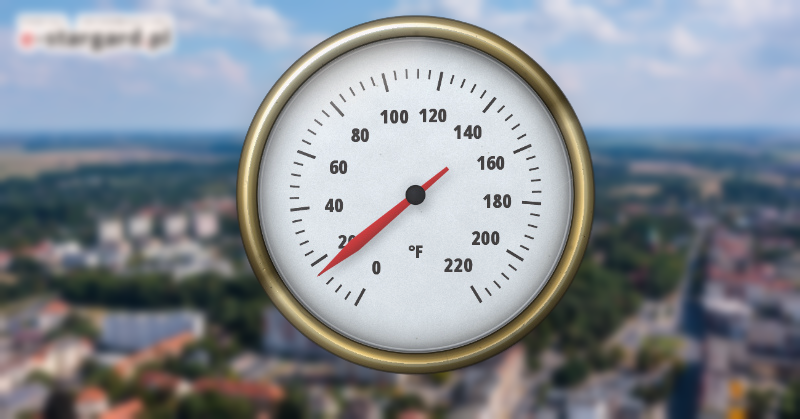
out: 16 °F
